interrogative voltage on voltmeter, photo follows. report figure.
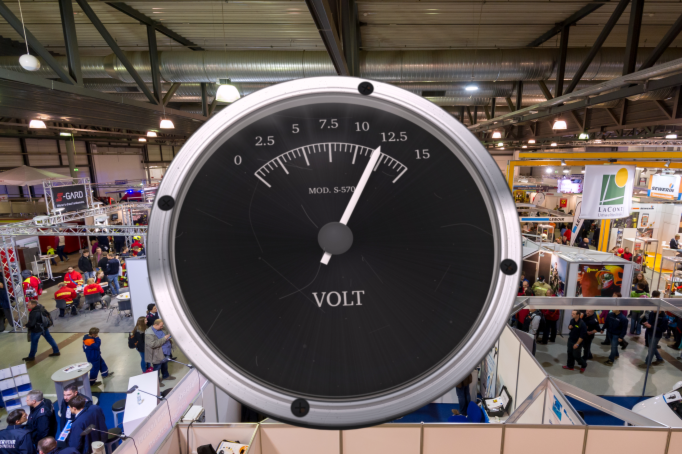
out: 12 V
